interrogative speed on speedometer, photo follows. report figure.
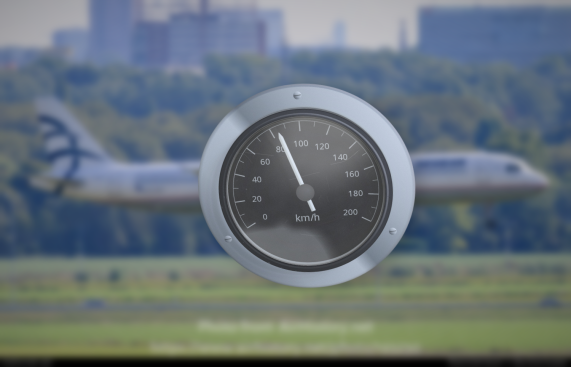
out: 85 km/h
